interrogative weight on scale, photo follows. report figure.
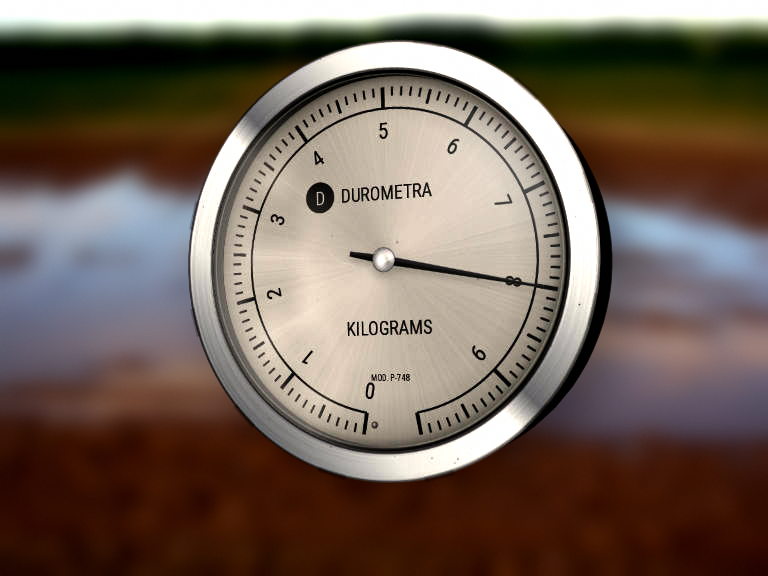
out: 8 kg
